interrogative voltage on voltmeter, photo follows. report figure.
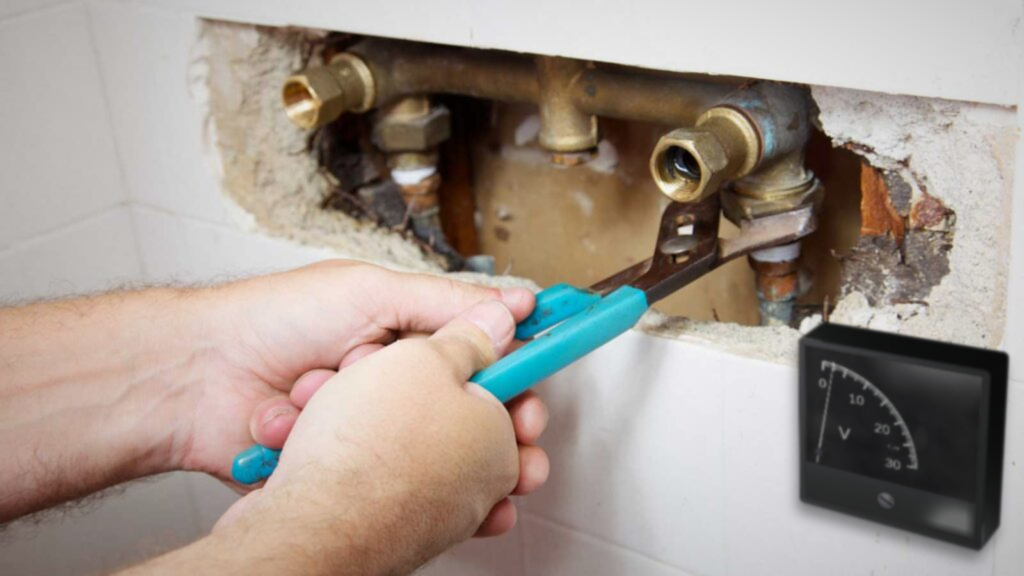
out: 2.5 V
